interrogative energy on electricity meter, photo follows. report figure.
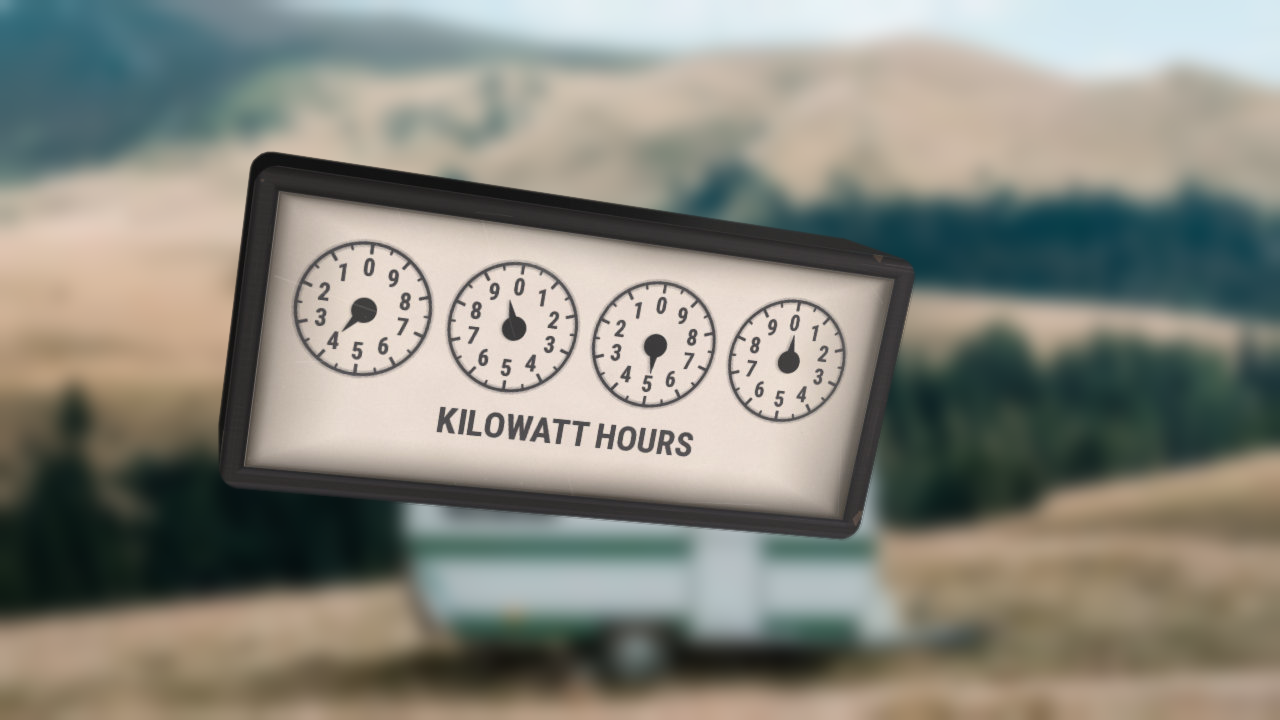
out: 3950 kWh
